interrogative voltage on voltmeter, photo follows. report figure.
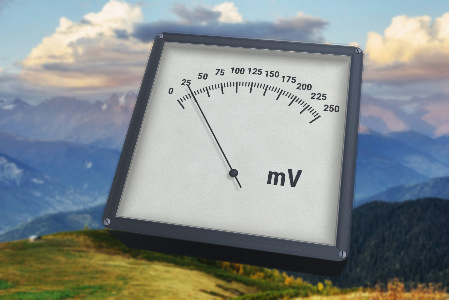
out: 25 mV
